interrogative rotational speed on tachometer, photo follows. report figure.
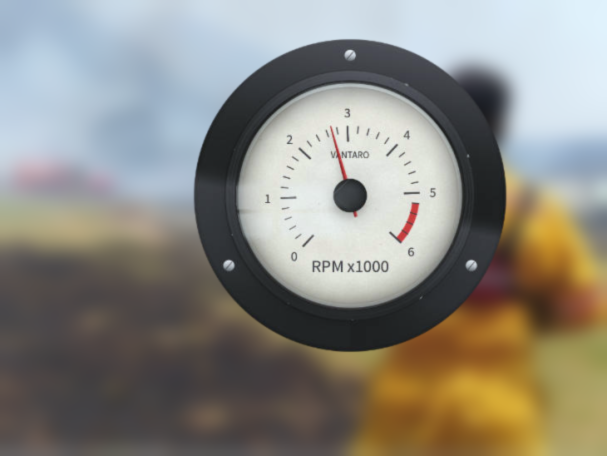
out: 2700 rpm
